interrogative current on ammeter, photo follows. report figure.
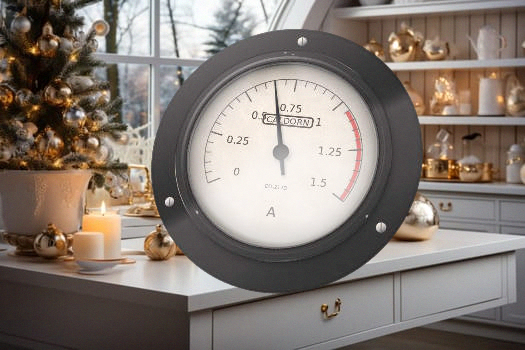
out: 0.65 A
